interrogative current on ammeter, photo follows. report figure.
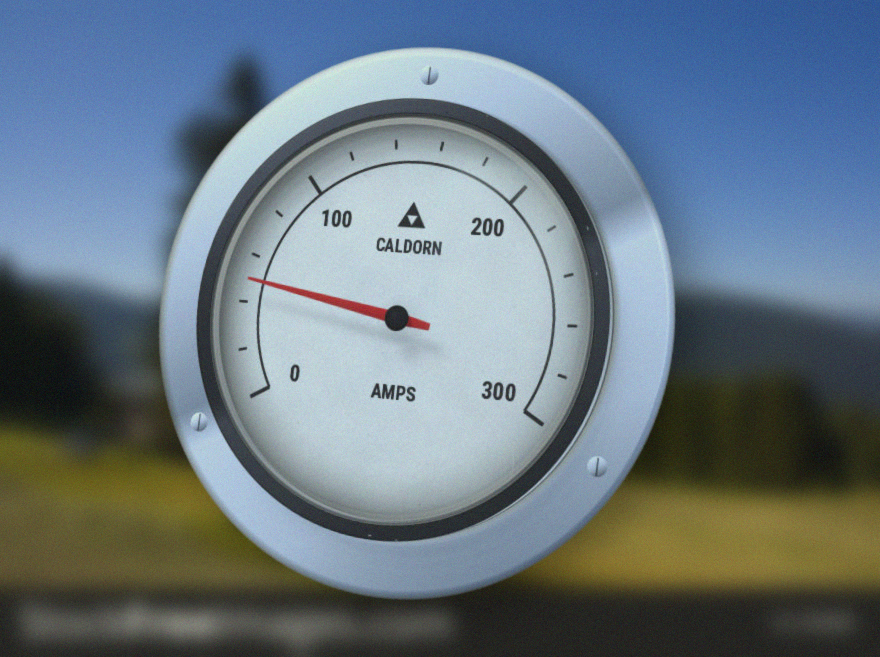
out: 50 A
